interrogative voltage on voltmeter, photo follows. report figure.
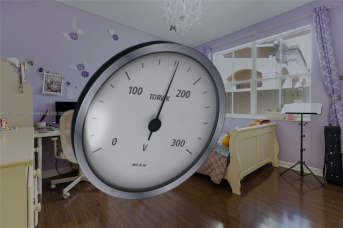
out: 160 V
